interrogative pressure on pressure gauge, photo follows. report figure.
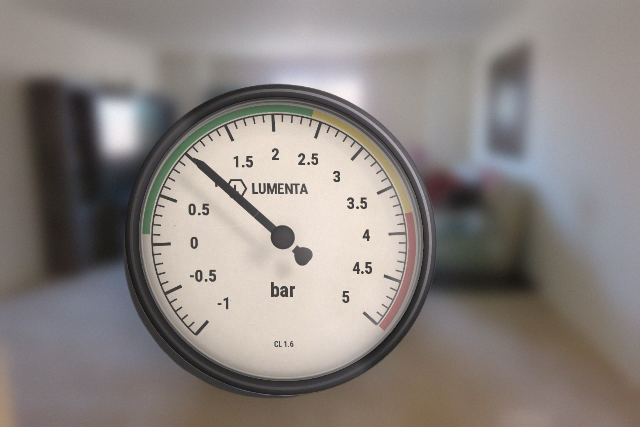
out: 1 bar
